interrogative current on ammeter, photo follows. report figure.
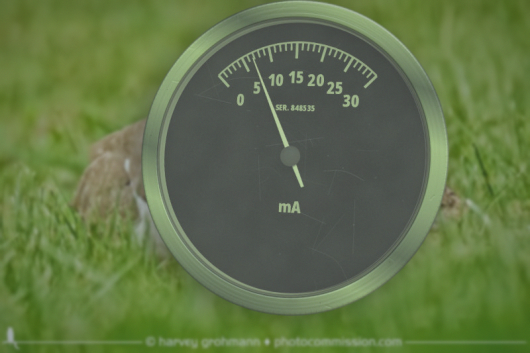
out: 7 mA
